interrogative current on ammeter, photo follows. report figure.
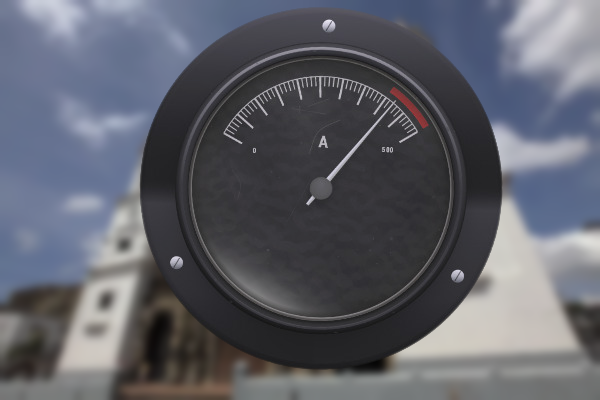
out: 420 A
